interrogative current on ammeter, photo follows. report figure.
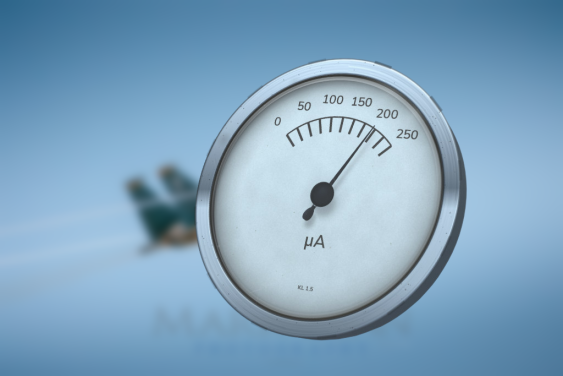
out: 200 µA
